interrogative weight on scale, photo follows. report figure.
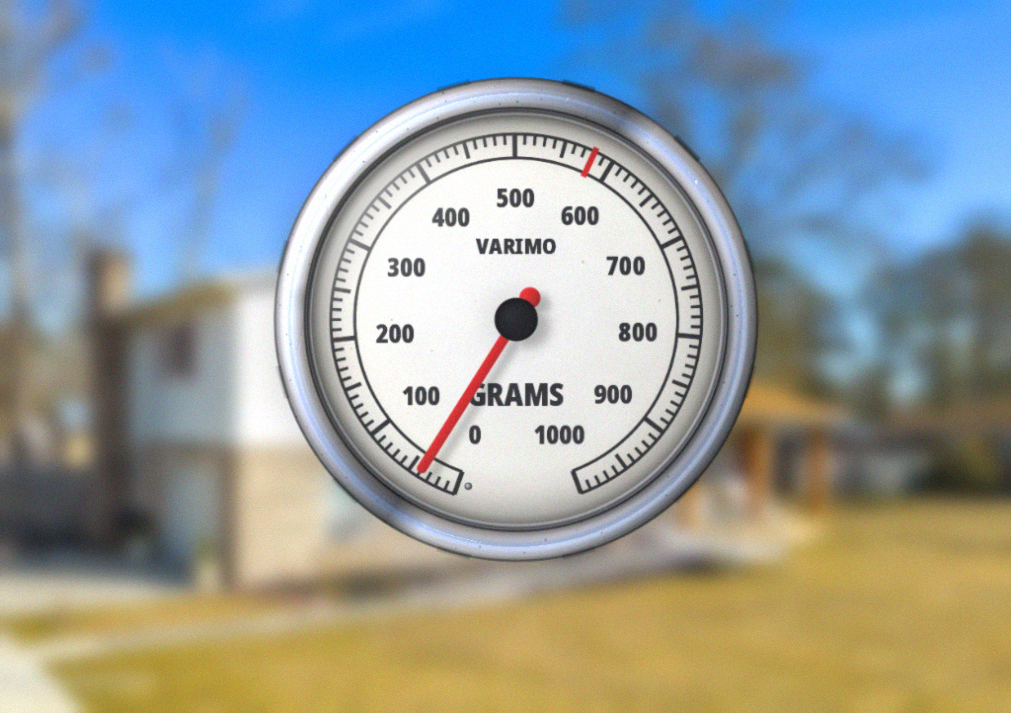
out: 40 g
